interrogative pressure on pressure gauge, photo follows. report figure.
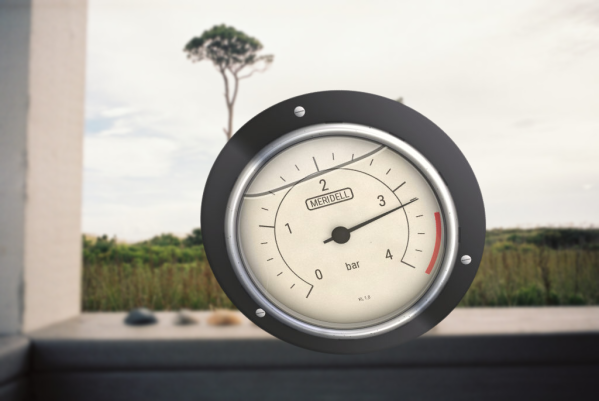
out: 3.2 bar
